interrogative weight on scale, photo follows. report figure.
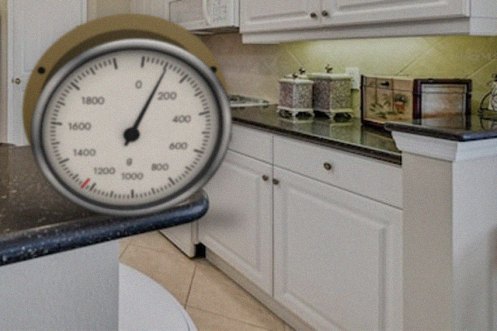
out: 100 g
